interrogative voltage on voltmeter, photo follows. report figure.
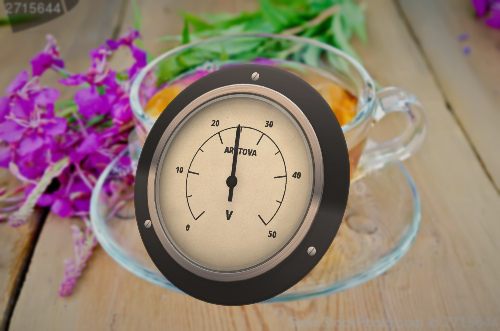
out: 25 V
